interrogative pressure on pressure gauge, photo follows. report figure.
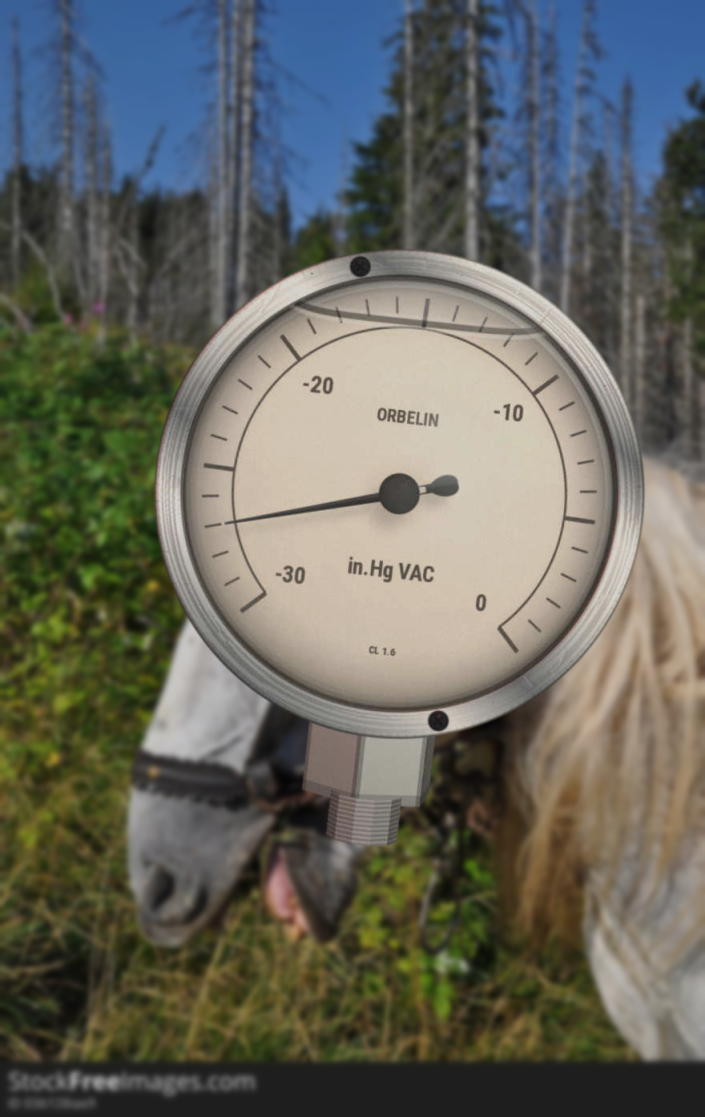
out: -27 inHg
